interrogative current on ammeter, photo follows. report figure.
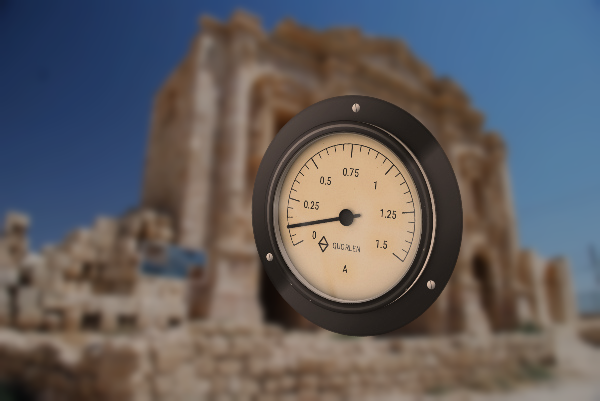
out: 0.1 A
